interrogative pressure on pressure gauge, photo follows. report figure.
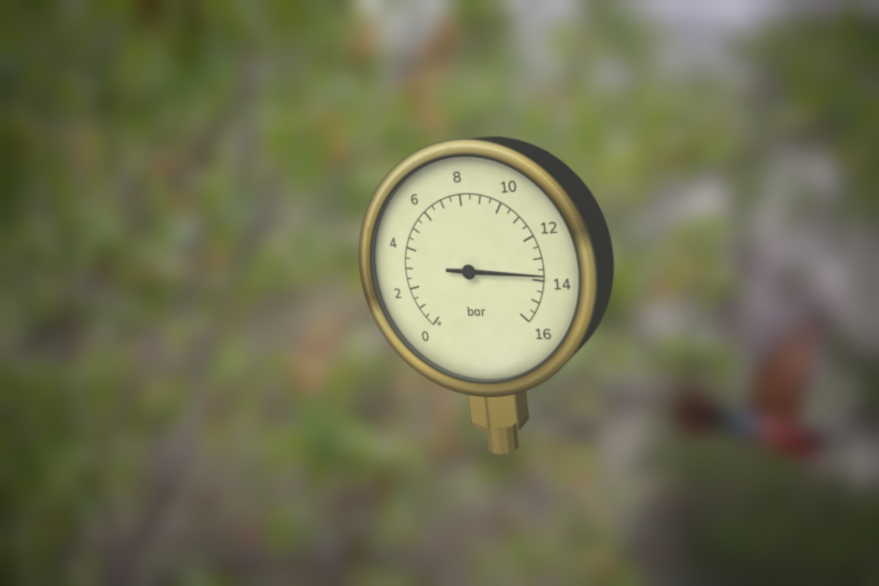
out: 13.75 bar
